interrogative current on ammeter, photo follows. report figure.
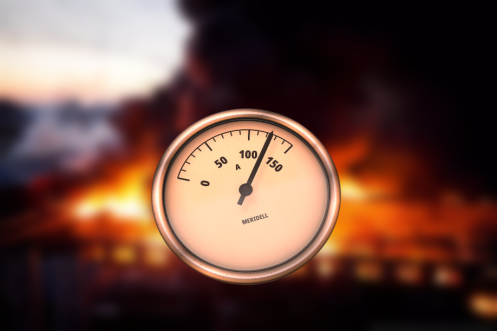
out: 125 A
